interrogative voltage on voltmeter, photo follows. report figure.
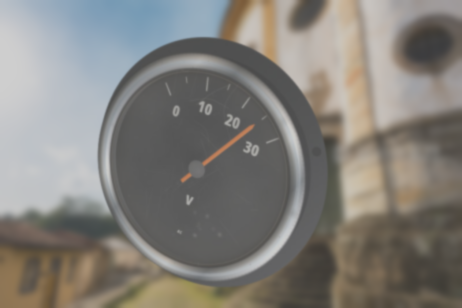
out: 25 V
